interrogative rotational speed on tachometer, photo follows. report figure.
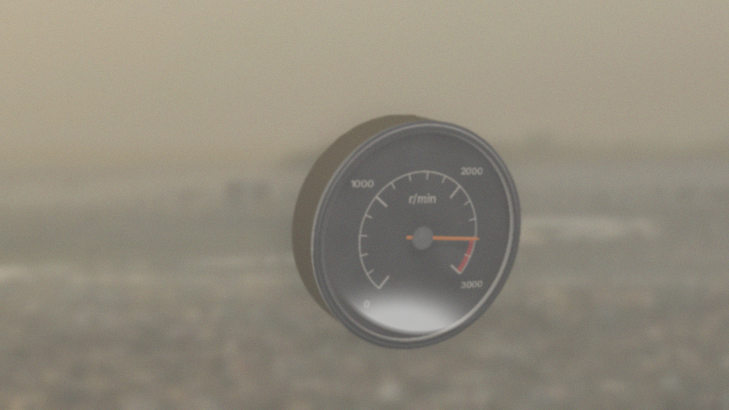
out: 2600 rpm
